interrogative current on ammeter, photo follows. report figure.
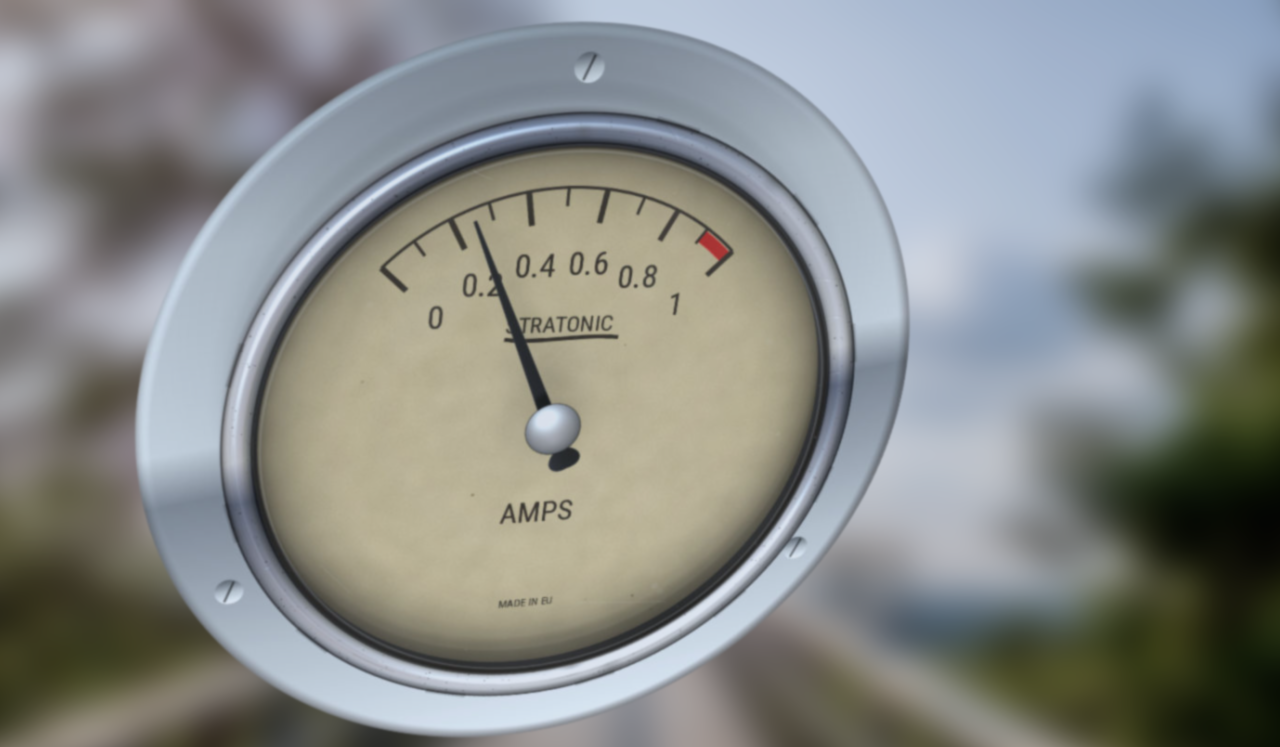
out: 0.25 A
